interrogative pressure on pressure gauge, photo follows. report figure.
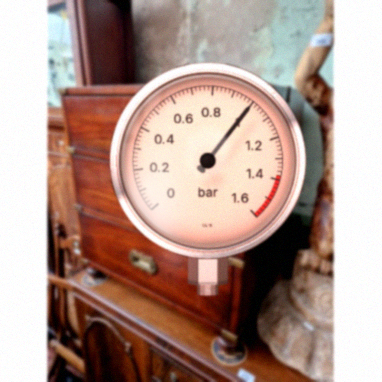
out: 1 bar
